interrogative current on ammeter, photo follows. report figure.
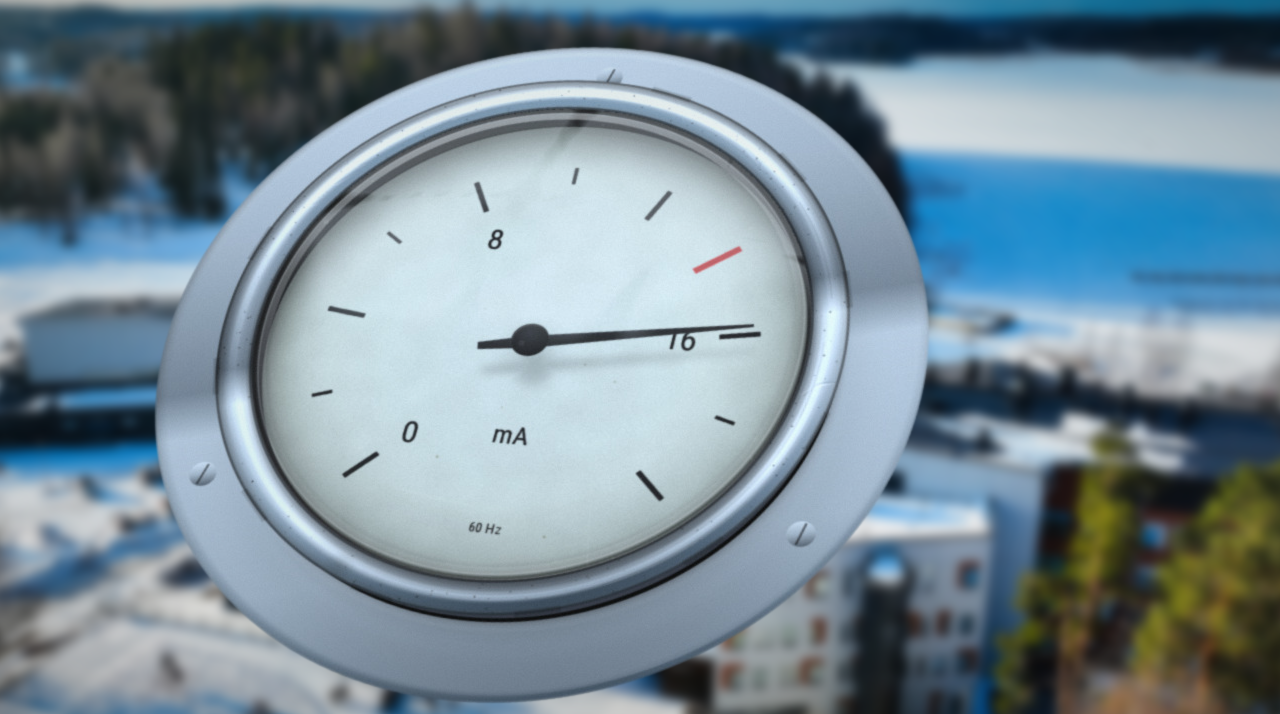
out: 16 mA
